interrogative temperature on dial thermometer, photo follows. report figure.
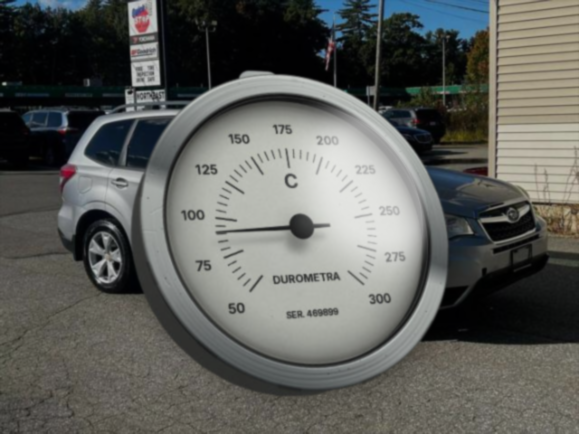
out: 90 °C
